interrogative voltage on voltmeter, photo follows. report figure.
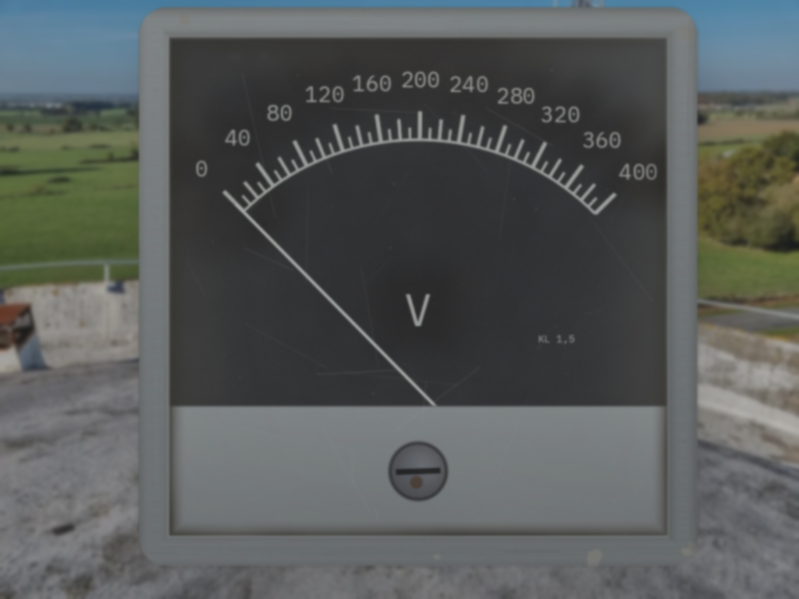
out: 0 V
